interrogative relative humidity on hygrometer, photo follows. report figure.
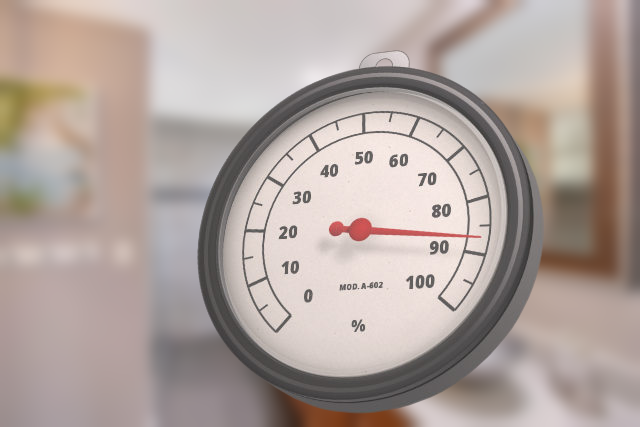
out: 87.5 %
